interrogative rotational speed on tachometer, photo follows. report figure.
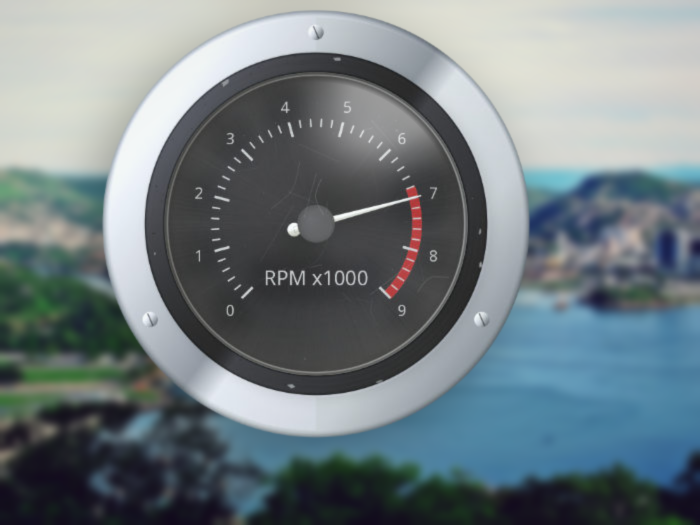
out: 7000 rpm
